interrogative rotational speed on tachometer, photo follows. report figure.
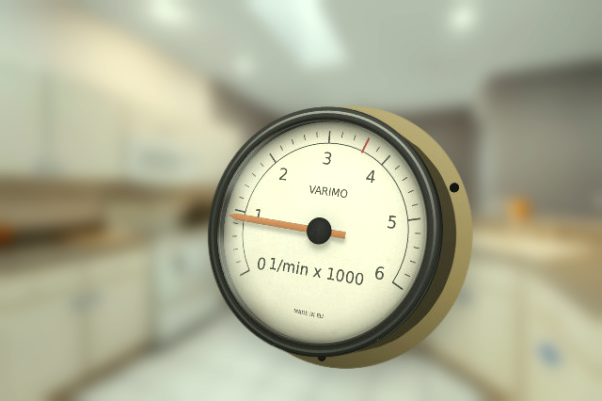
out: 900 rpm
